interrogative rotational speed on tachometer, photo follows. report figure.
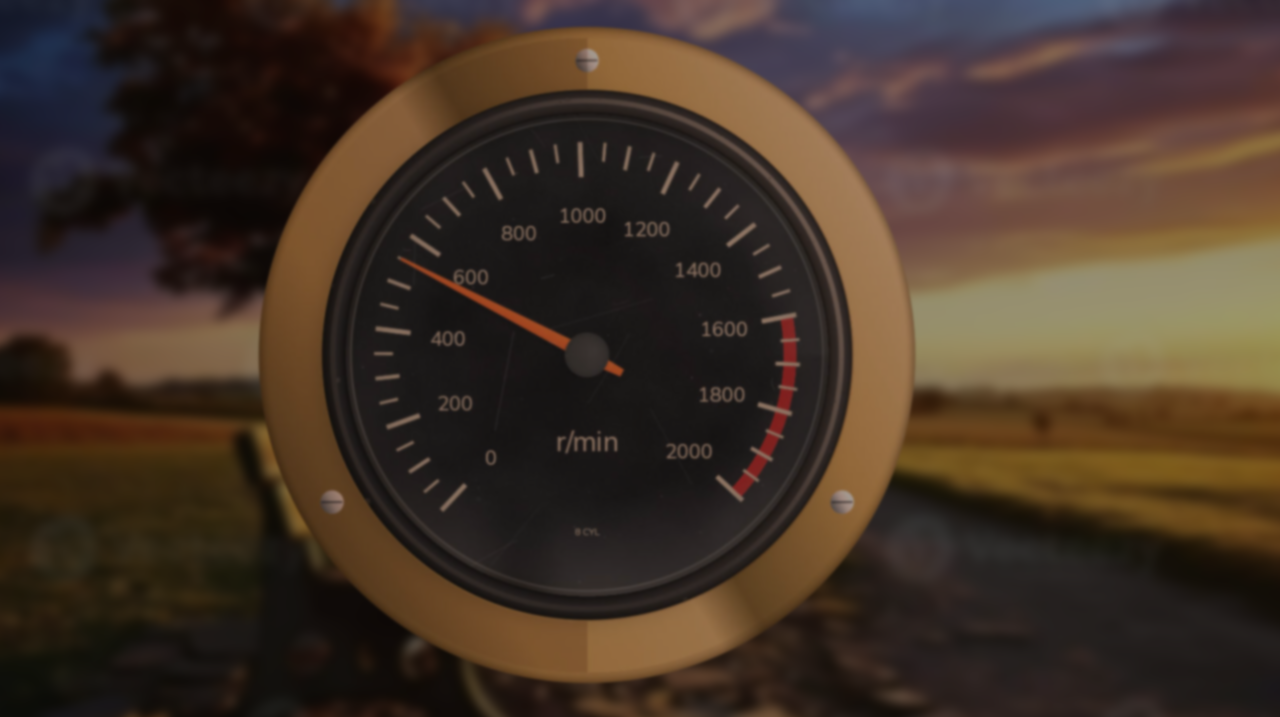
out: 550 rpm
